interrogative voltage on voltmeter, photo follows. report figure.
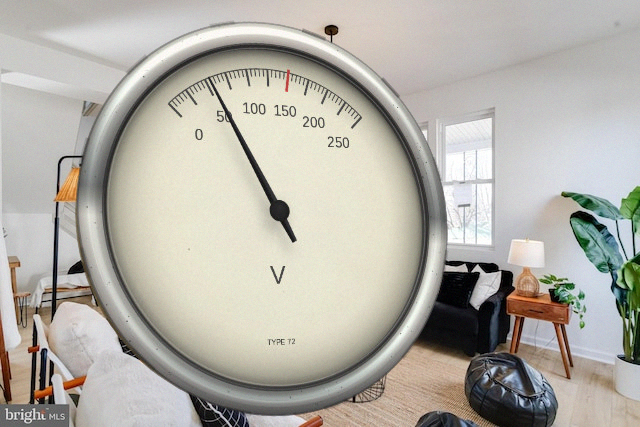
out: 50 V
